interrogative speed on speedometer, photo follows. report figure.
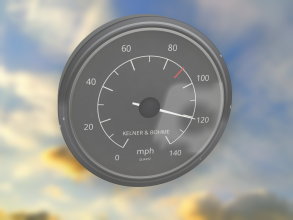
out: 120 mph
